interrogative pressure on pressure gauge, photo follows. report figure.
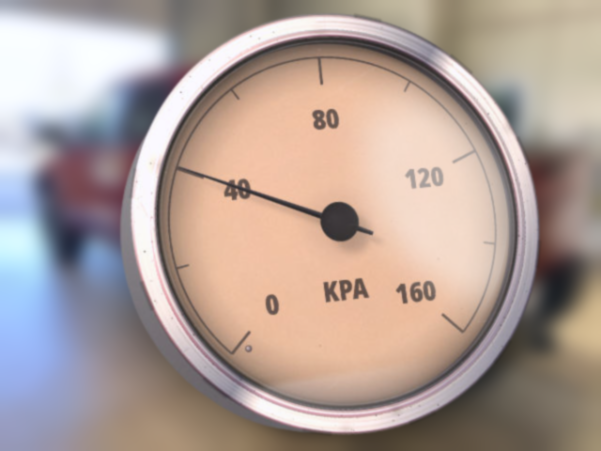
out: 40 kPa
